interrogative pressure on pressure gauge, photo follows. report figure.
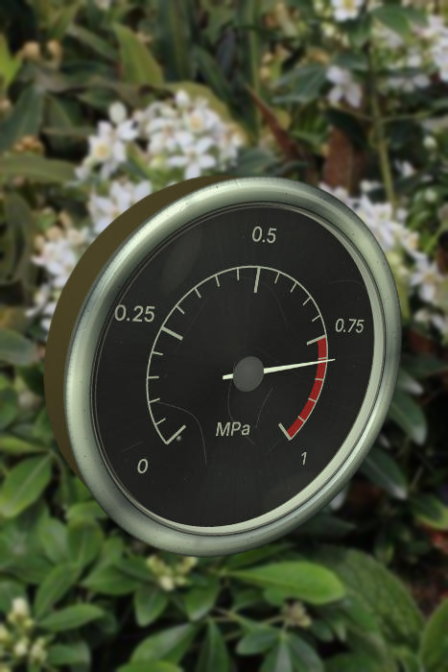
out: 0.8 MPa
